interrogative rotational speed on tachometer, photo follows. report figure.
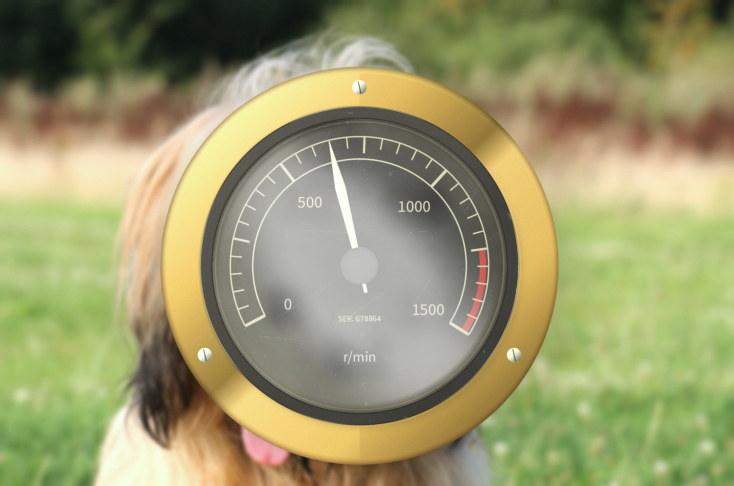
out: 650 rpm
